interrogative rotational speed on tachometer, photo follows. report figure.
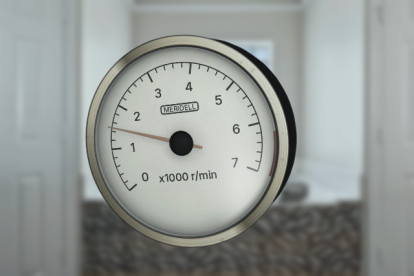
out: 1500 rpm
